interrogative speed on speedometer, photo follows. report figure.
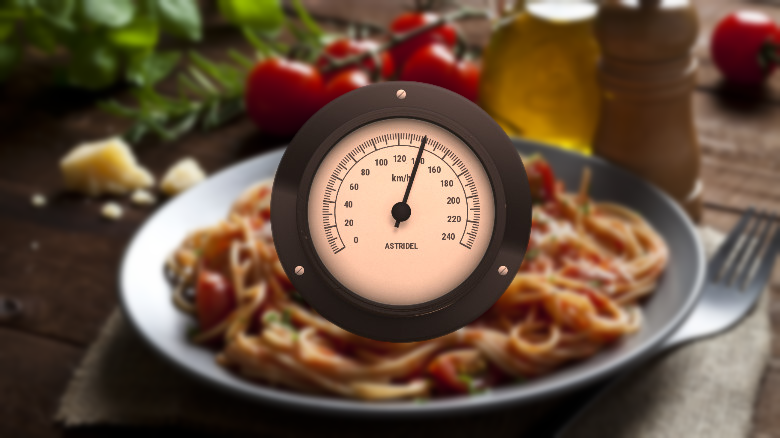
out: 140 km/h
